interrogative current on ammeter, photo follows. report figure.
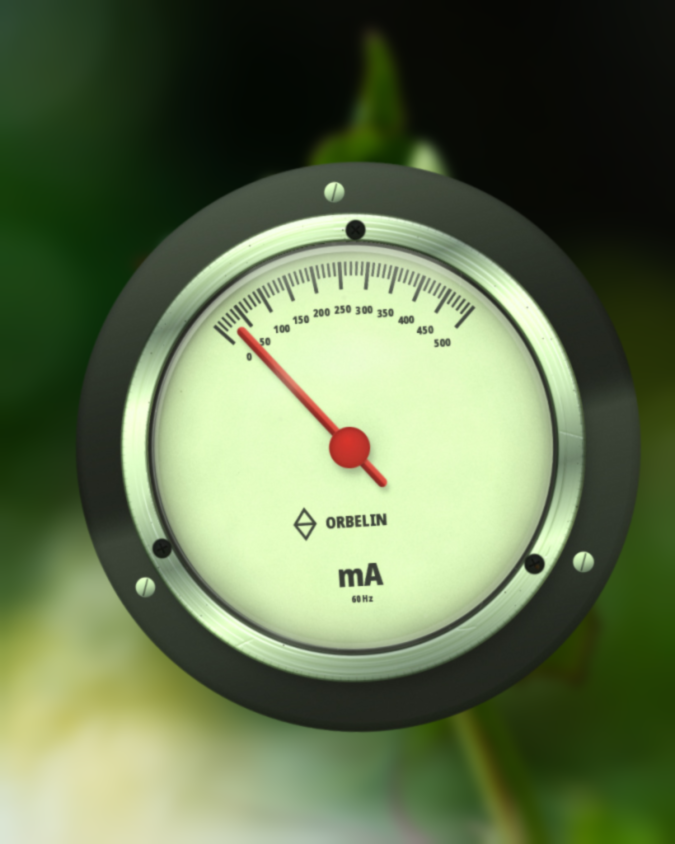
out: 30 mA
